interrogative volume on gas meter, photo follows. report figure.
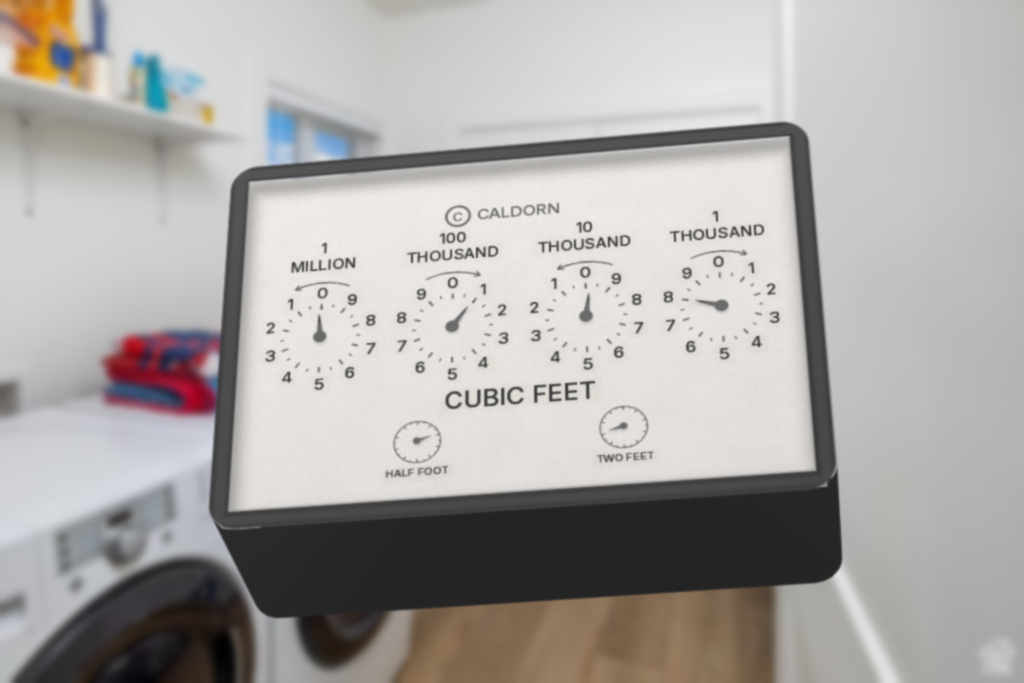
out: 9800 ft³
